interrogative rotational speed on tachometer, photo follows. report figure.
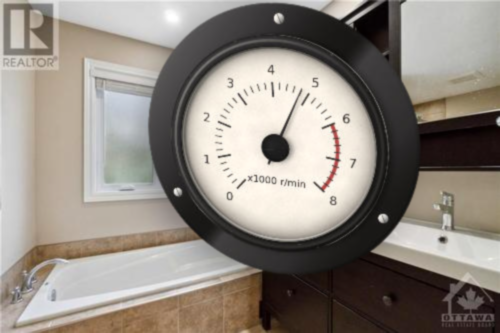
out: 4800 rpm
